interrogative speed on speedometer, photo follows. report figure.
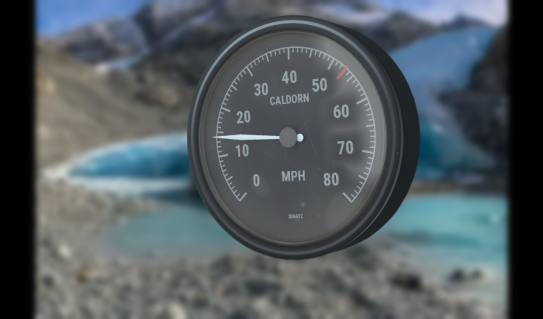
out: 14 mph
